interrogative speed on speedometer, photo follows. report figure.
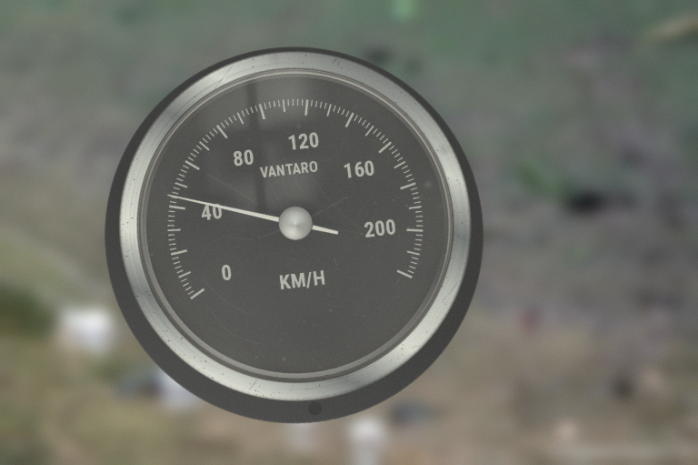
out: 44 km/h
